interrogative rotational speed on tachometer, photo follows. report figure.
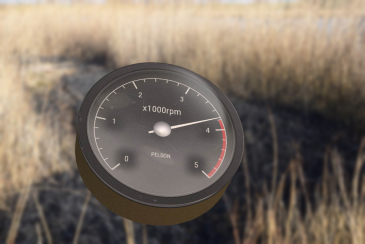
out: 3800 rpm
